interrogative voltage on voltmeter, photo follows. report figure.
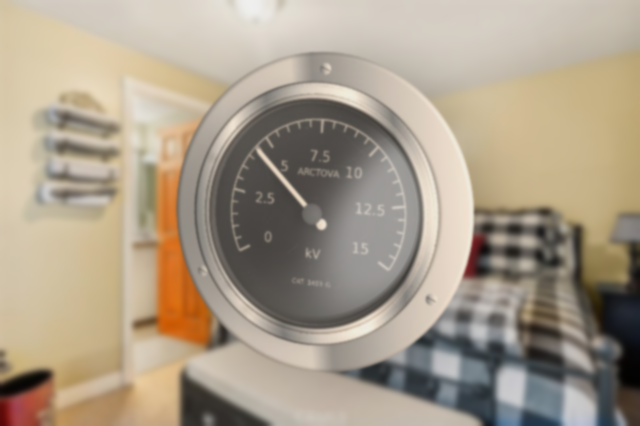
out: 4.5 kV
